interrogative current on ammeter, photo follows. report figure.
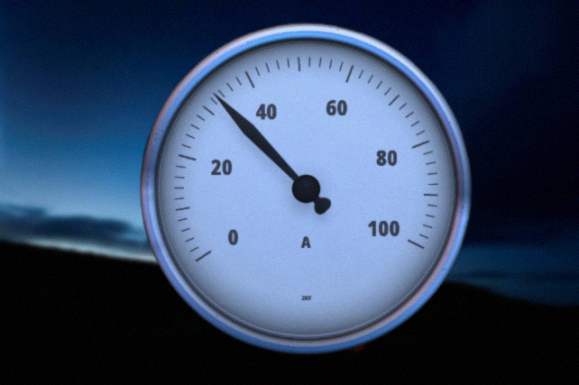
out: 33 A
